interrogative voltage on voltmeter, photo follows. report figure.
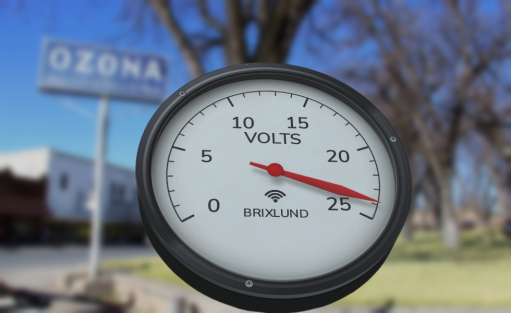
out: 24 V
